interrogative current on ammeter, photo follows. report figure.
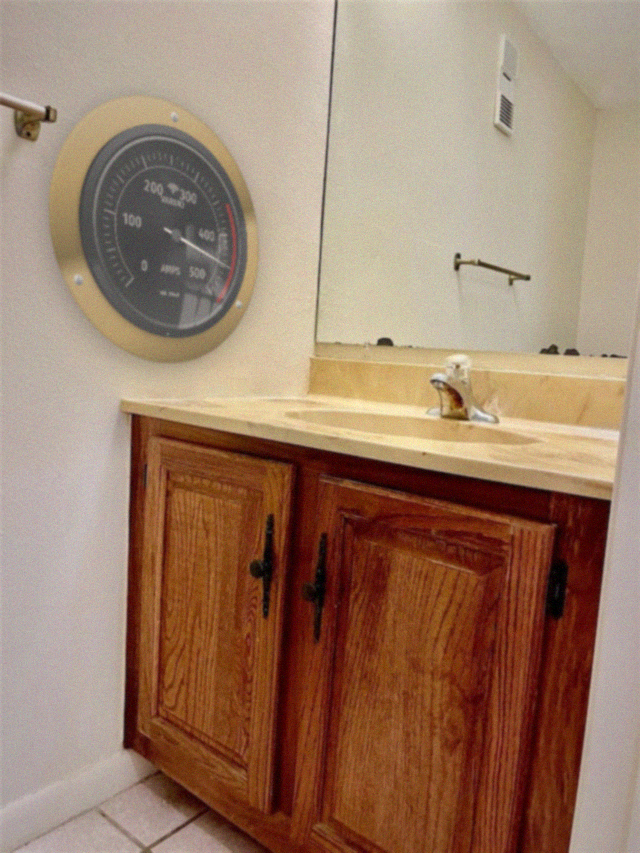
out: 450 A
